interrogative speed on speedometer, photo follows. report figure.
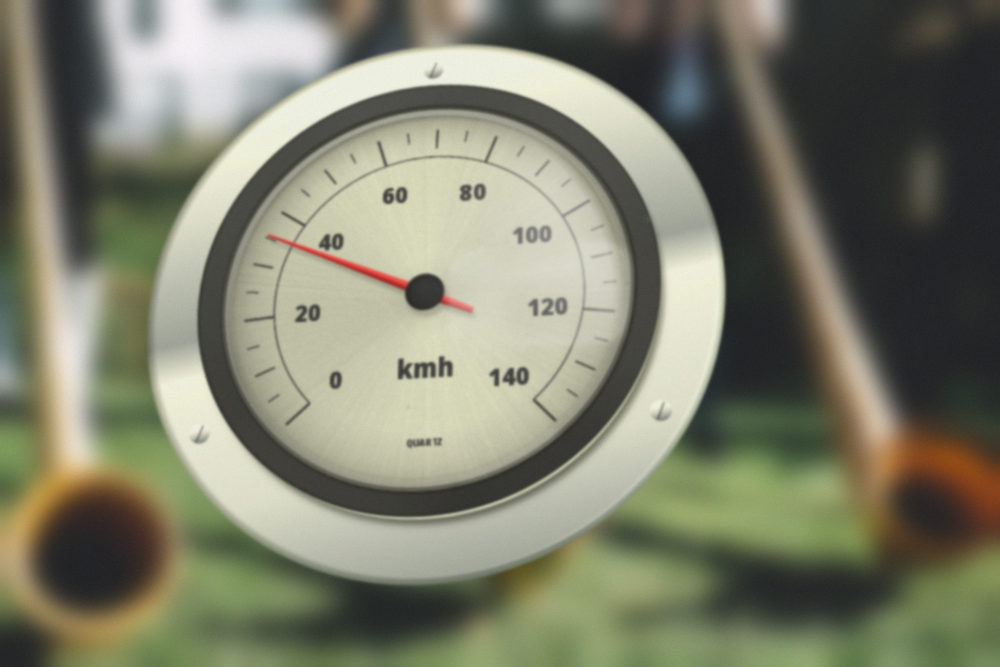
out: 35 km/h
